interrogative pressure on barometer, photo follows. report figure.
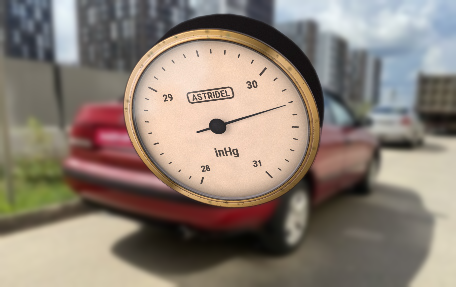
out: 30.3 inHg
